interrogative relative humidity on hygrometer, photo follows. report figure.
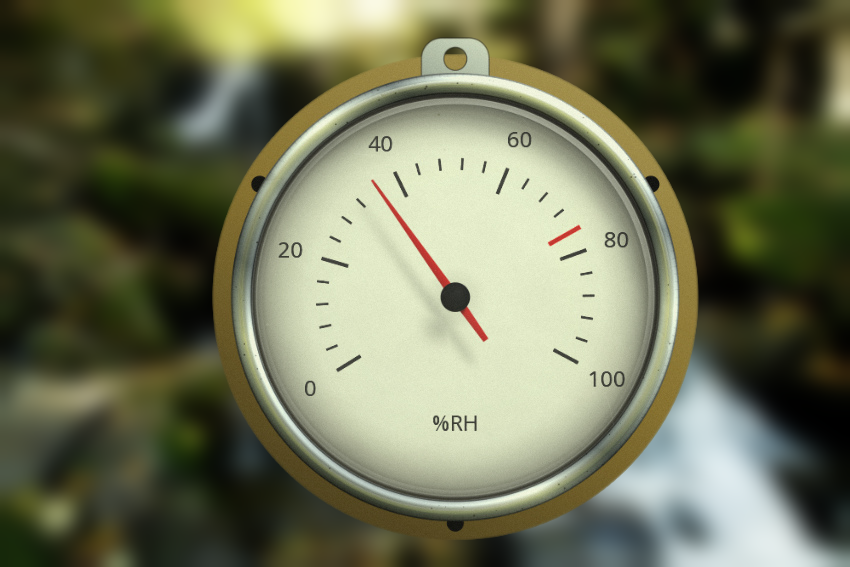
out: 36 %
